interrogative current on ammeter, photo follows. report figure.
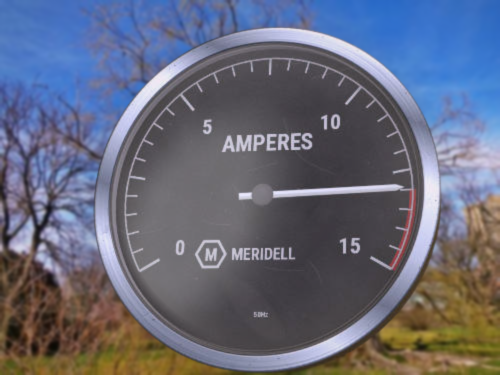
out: 13 A
